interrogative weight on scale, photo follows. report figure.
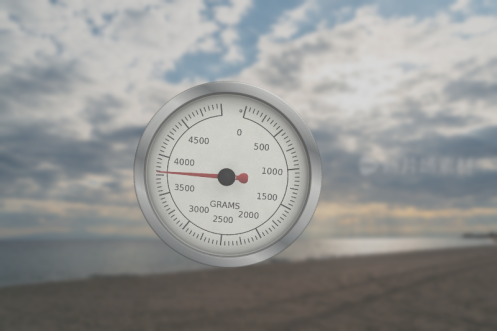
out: 3800 g
